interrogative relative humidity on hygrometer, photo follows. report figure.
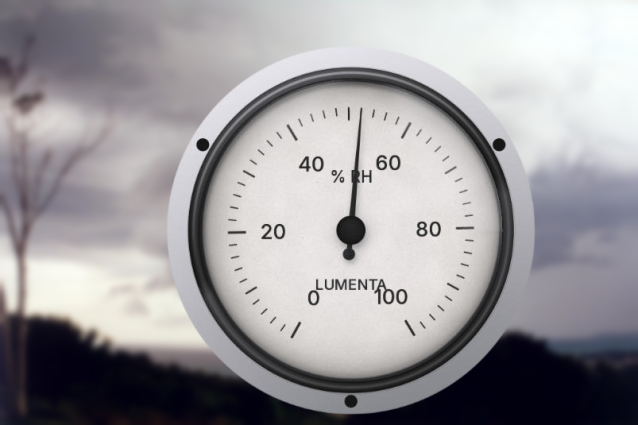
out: 52 %
